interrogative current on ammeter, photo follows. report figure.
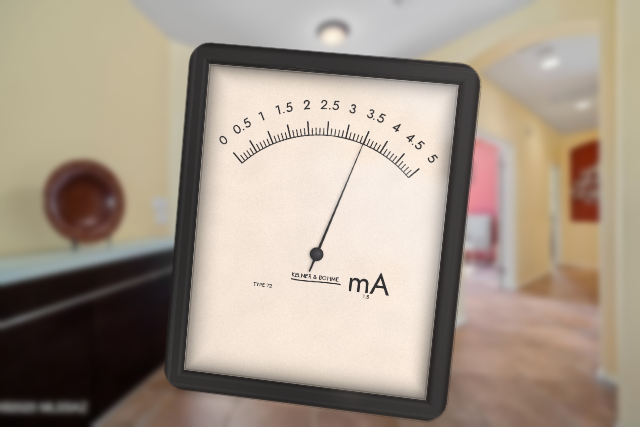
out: 3.5 mA
